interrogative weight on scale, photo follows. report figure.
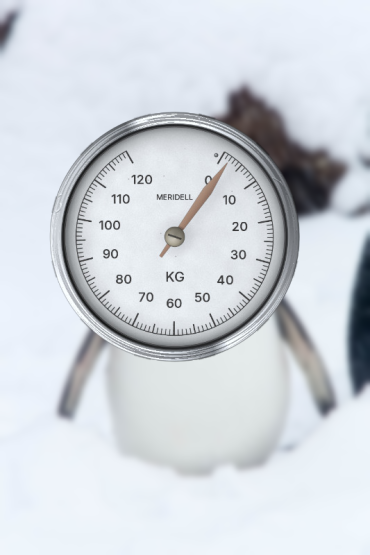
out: 2 kg
